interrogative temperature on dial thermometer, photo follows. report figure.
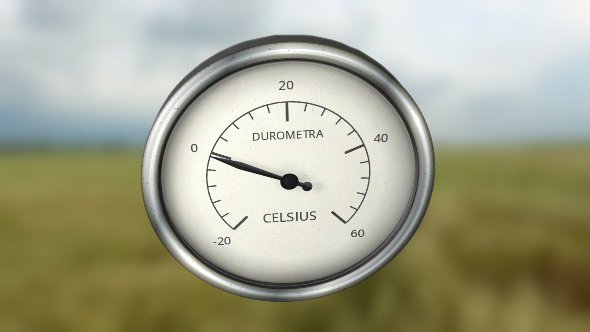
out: 0 °C
